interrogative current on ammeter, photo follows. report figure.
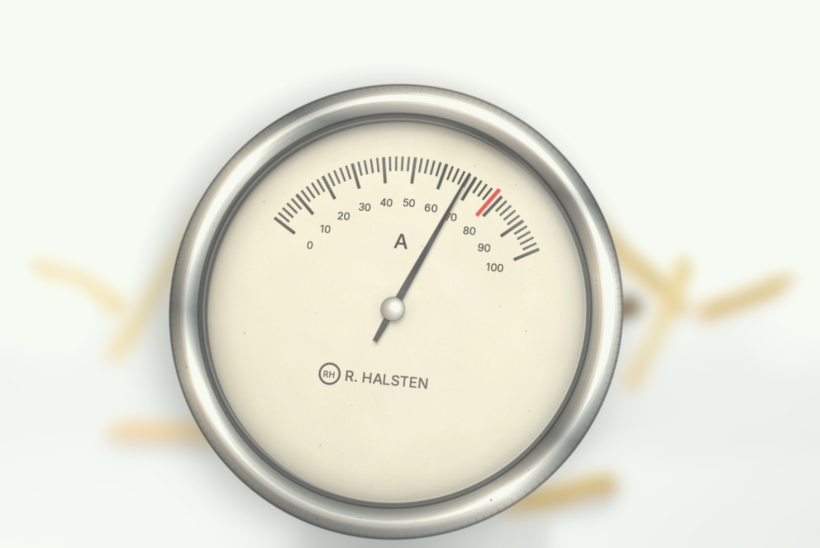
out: 68 A
